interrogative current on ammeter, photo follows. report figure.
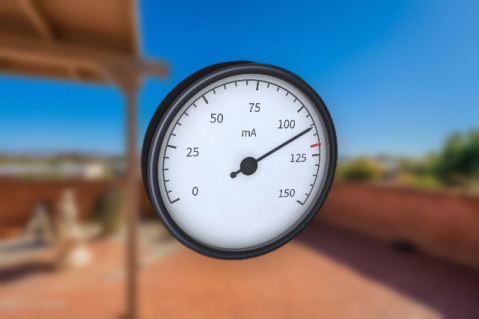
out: 110 mA
